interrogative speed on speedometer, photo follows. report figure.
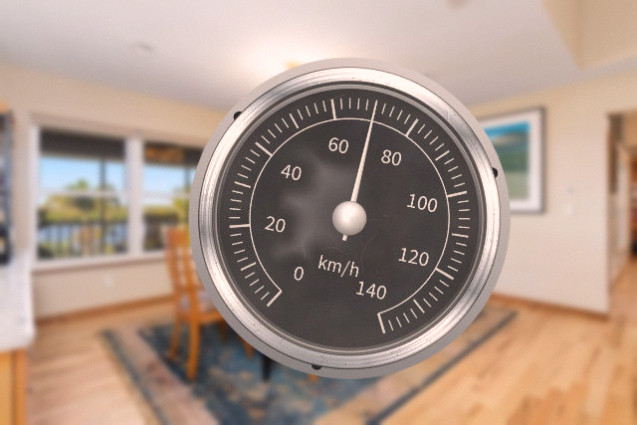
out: 70 km/h
